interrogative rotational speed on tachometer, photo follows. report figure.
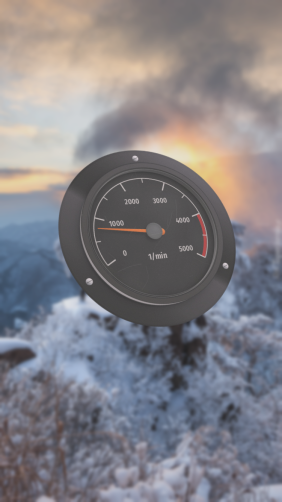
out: 750 rpm
